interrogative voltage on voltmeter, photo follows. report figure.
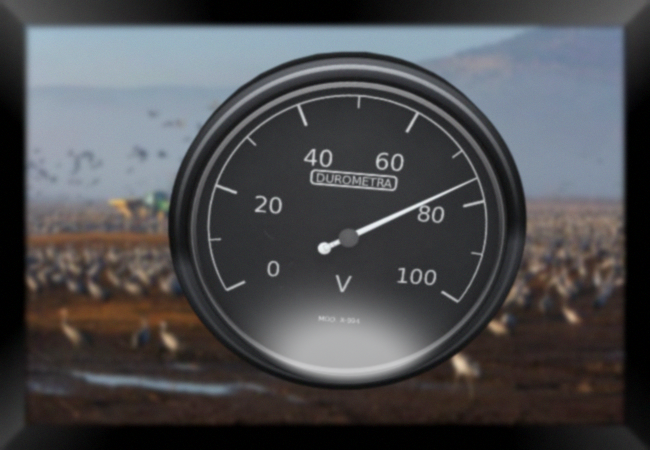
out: 75 V
